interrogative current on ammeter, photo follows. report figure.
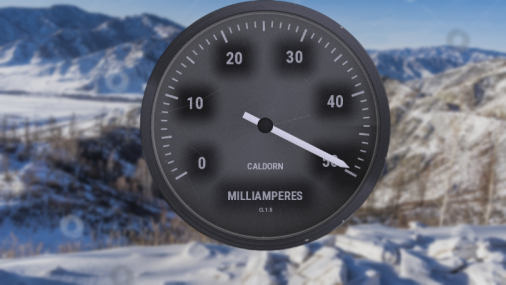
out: 49.5 mA
